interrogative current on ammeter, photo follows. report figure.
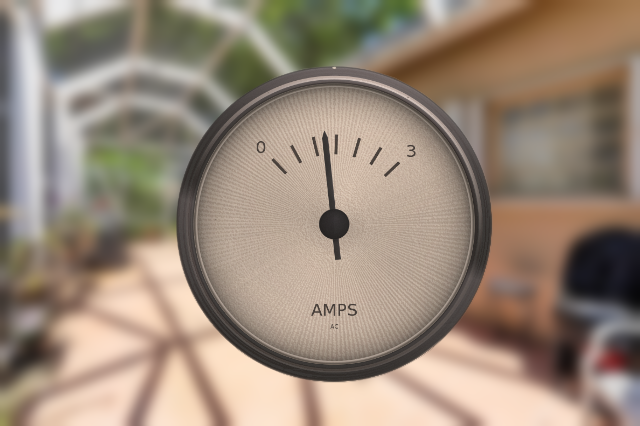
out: 1.25 A
